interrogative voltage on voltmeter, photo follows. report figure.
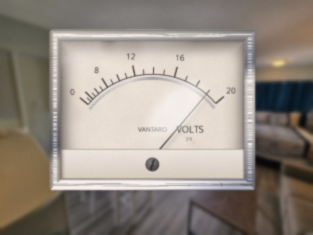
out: 19 V
